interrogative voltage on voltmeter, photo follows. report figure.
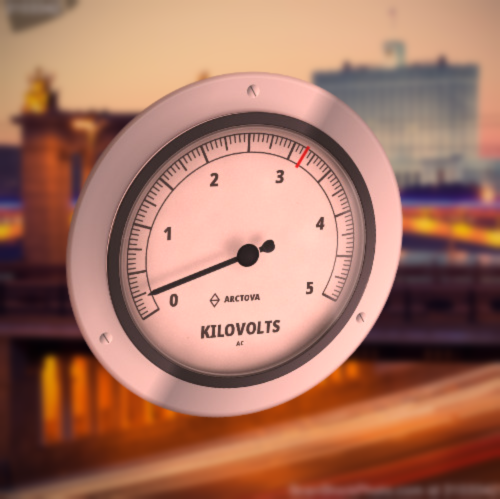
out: 0.25 kV
